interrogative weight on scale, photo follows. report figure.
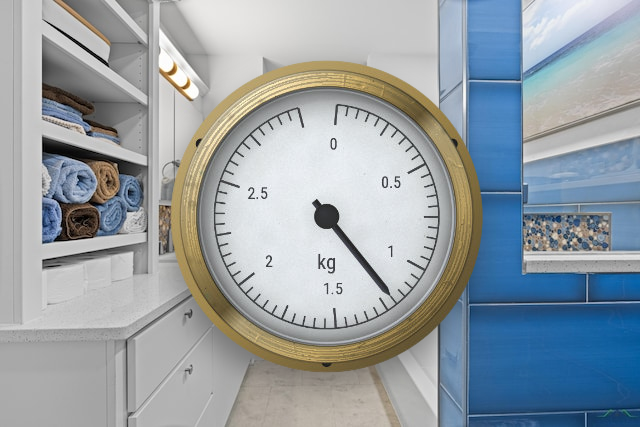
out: 1.2 kg
